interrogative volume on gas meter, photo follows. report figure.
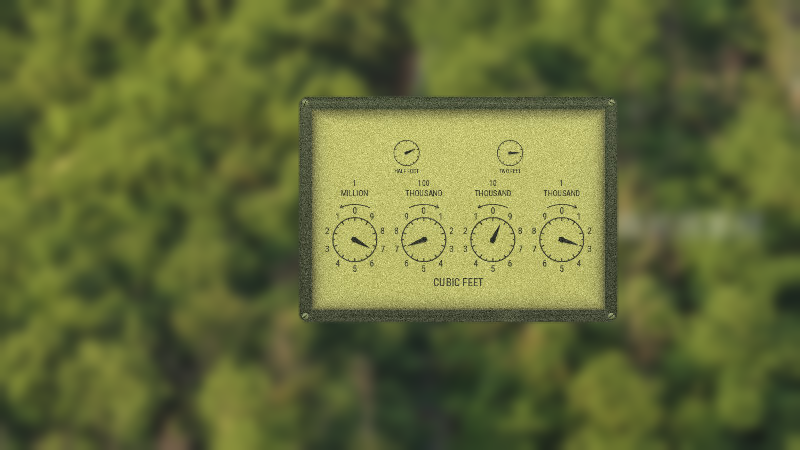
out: 669300 ft³
